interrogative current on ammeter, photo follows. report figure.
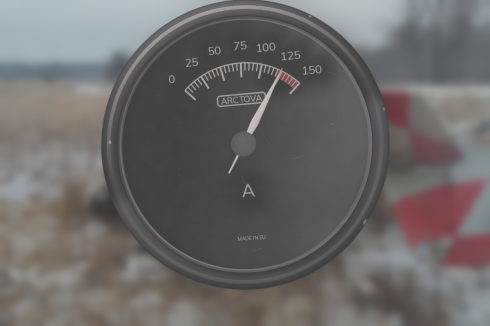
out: 125 A
